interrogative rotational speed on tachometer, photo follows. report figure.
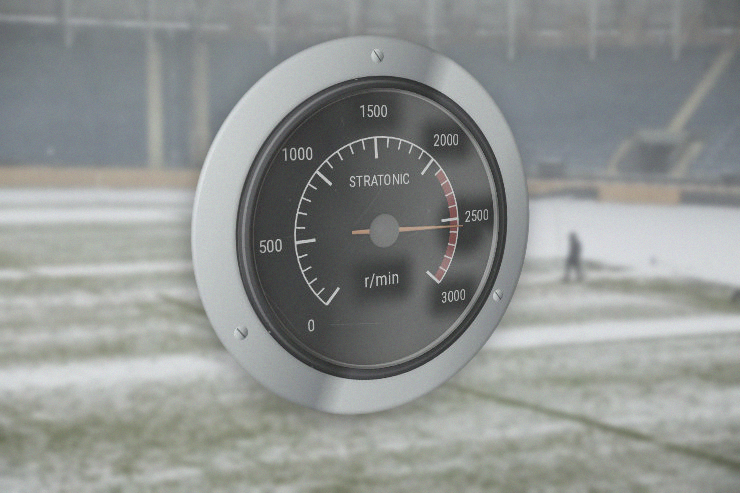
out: 2550 rpm
